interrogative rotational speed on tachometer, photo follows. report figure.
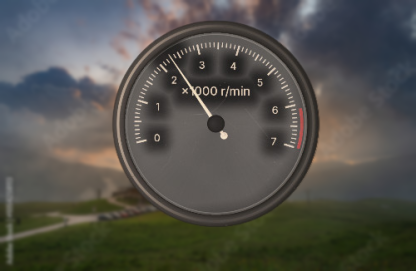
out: 2300 rpm
